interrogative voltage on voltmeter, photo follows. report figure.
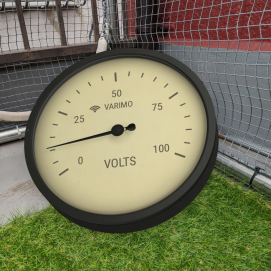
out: 10 V
